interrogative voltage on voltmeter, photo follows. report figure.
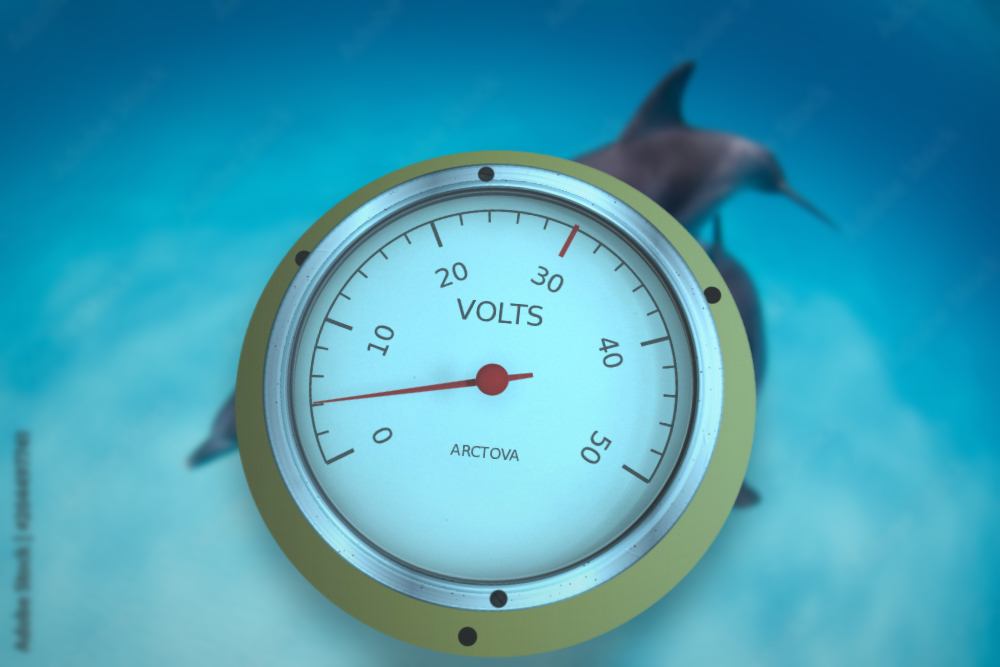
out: 4 V
